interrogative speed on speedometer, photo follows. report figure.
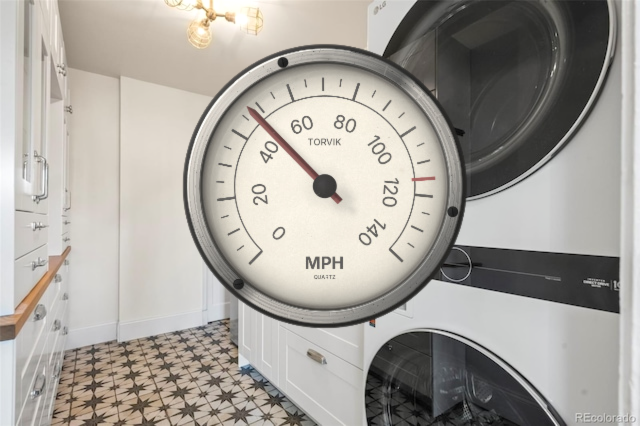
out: 47.5 mph
